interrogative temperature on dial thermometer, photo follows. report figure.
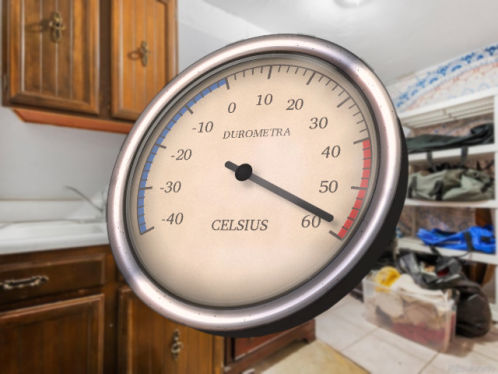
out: 58 °C
